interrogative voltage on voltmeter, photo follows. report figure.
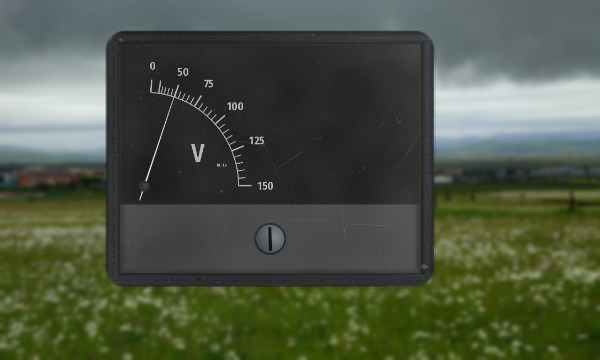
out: 50 V
